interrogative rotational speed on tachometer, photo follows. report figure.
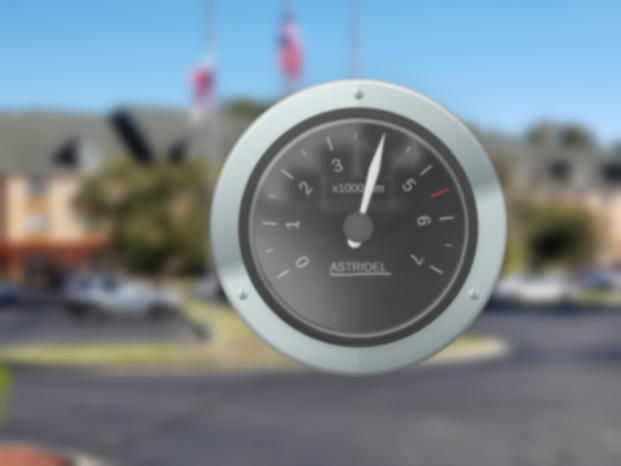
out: 4000 rpm
